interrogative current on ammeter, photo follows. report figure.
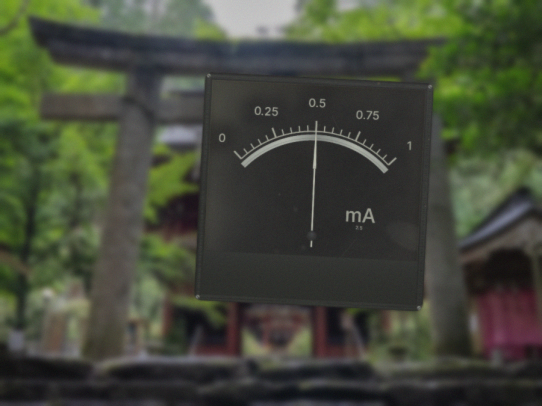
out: 0.5 mA
